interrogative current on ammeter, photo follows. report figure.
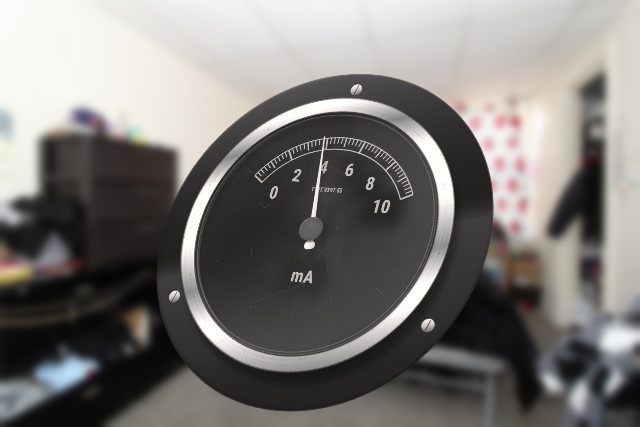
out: 4 mA
